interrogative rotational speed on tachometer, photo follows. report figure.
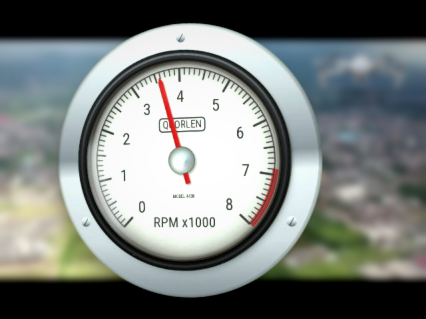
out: 3600 rpm
